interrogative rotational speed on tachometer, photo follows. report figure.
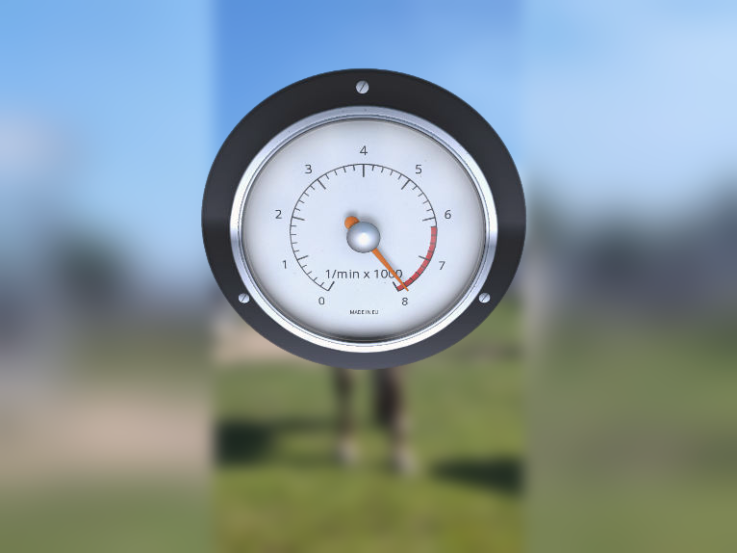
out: 7800 rpm
